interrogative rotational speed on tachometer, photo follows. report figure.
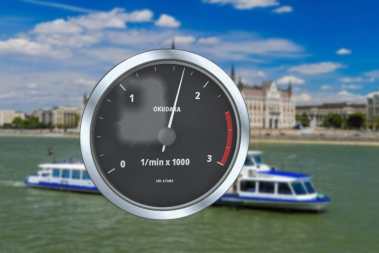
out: 1700 rpm
